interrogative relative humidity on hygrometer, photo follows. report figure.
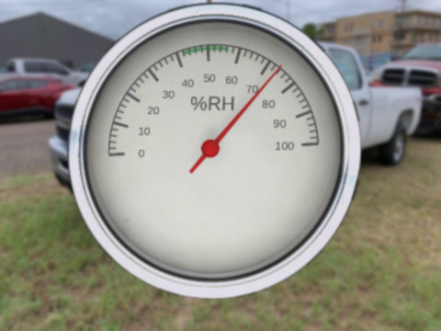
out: 74 %
